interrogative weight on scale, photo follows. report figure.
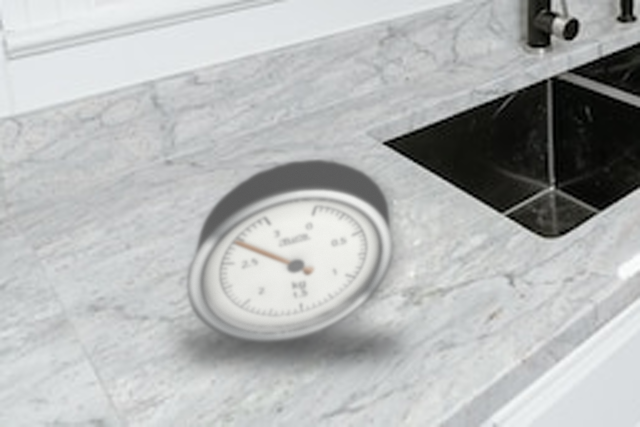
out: 2.75 kg
